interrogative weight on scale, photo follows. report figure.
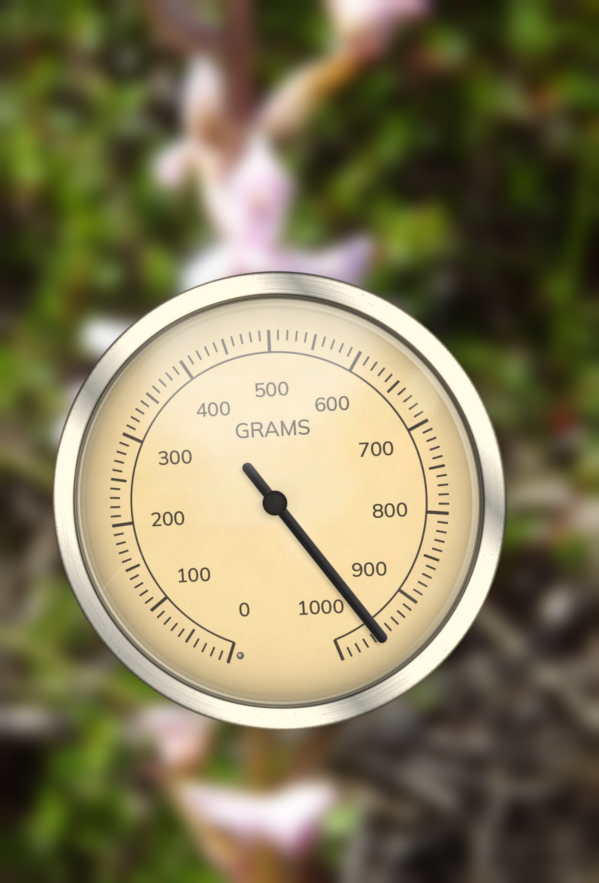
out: 950 g
